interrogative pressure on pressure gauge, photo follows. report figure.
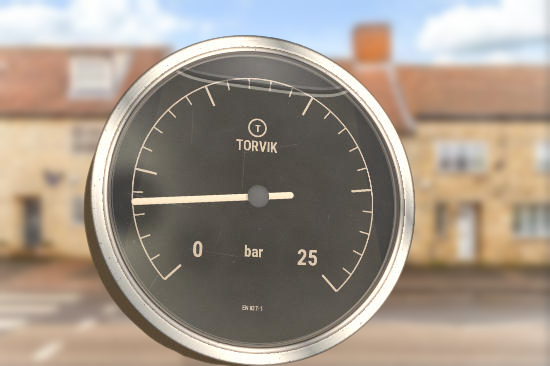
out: 3.5 bar
